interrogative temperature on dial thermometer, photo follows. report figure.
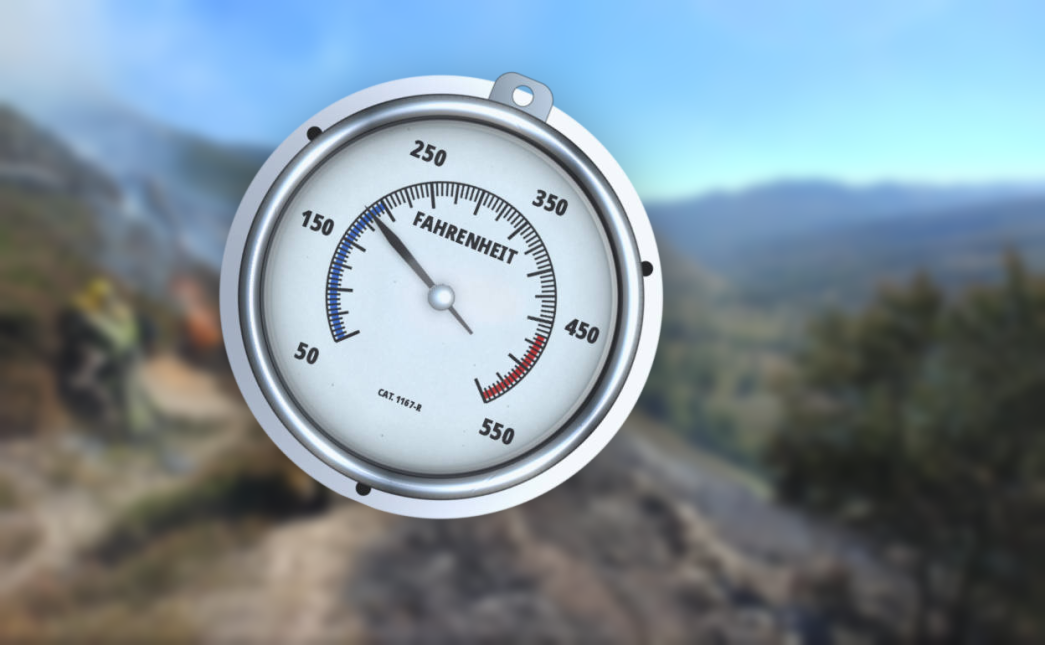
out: 185 °F
